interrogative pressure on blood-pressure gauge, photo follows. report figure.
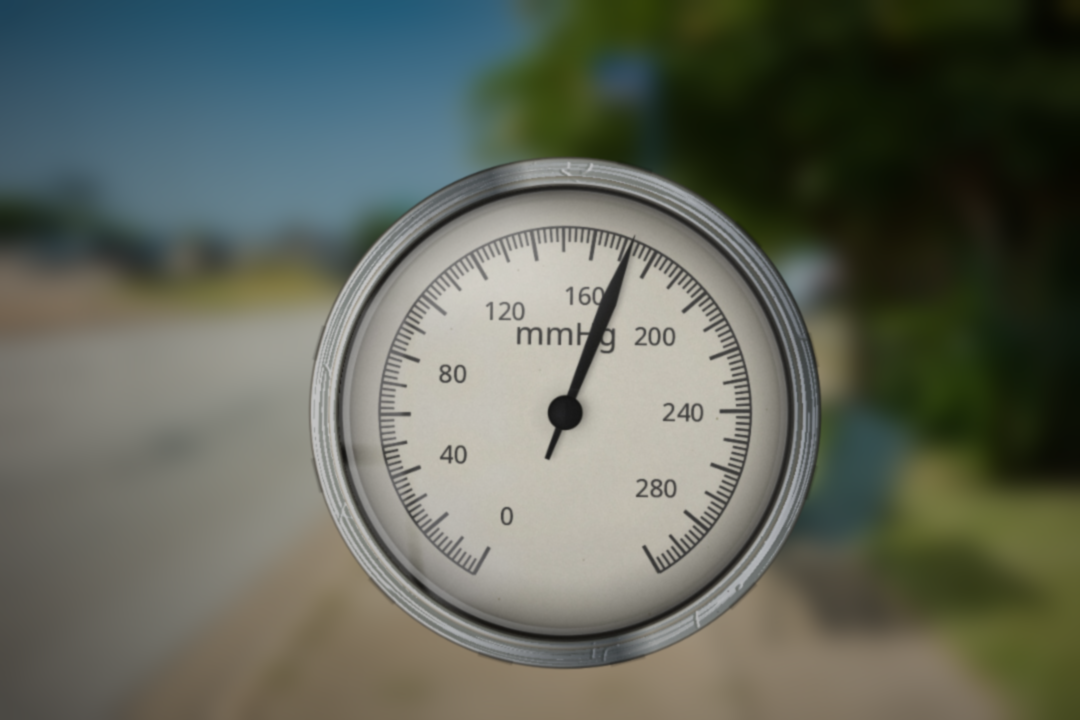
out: 172 mmHg
